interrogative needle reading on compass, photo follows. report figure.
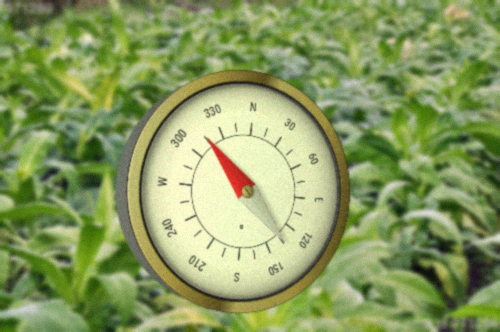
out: 315 °
